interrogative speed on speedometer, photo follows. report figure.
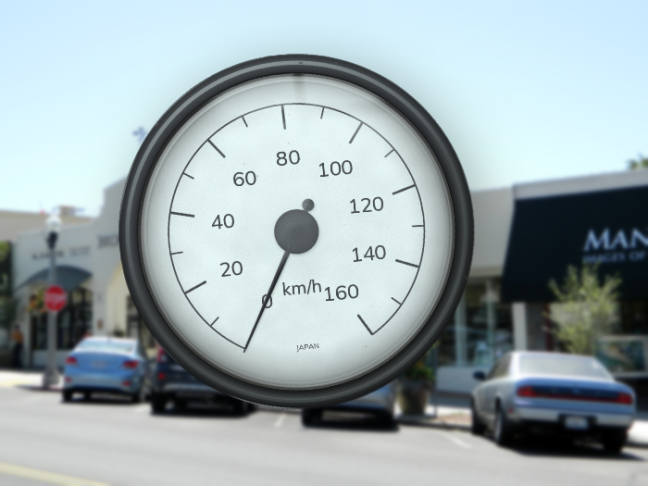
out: 0 km/h
